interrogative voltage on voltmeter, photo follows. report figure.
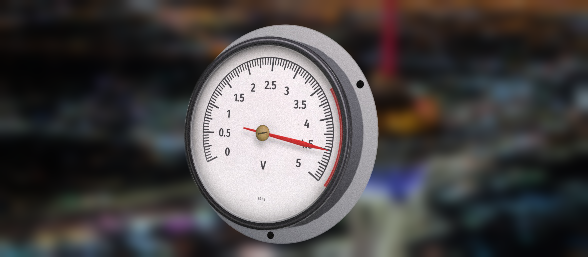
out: 4.5 V
